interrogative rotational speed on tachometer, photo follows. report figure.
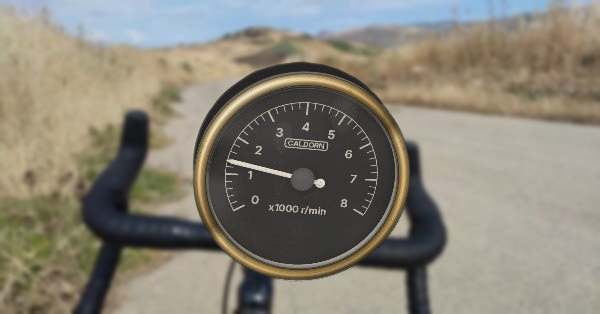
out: 1400 rpm
